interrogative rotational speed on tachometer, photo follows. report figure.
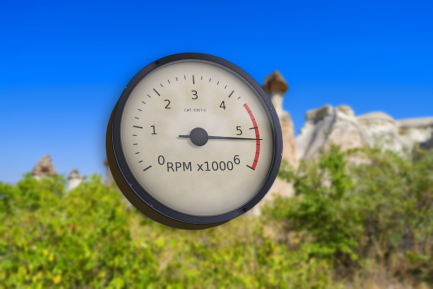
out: 5300 rpm
